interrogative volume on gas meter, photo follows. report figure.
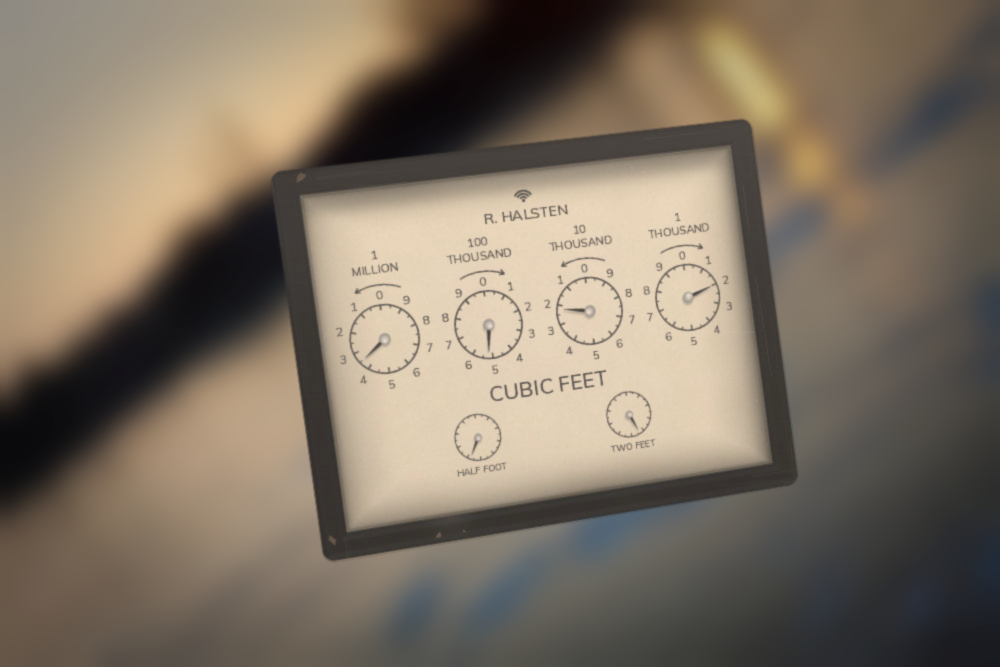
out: 352200 ft³
